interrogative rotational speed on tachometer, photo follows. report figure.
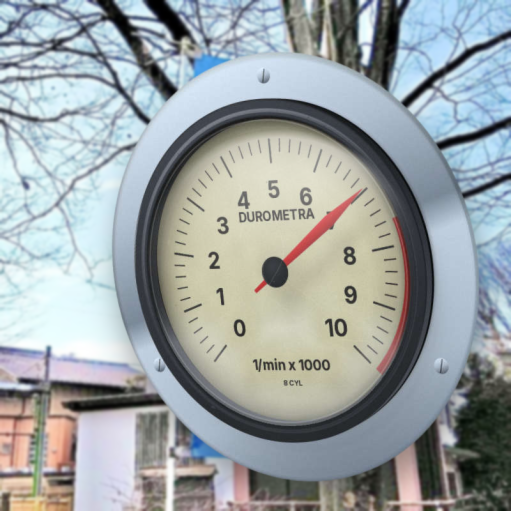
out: 7000 rpm
